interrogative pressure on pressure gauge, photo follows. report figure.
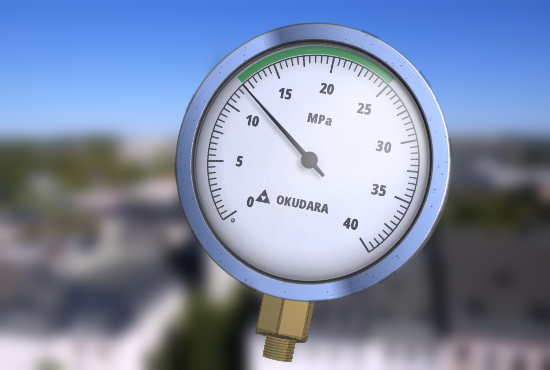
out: 12 MPa
